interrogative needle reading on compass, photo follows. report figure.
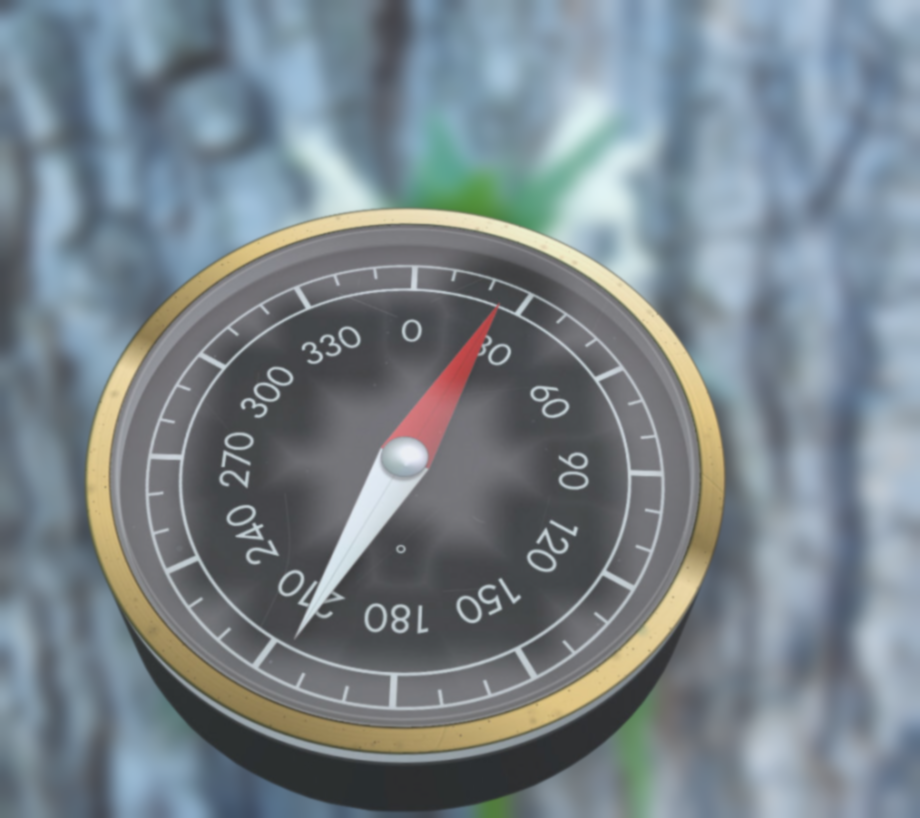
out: 25 °
